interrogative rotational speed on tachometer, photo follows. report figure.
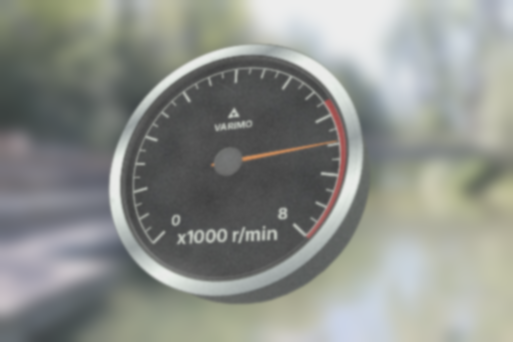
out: 6500 rpm
